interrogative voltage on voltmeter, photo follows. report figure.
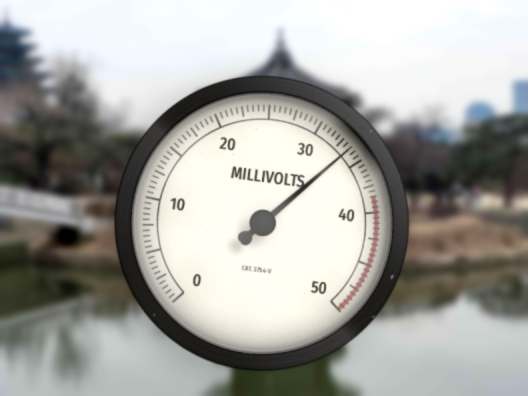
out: 33.5 mV
